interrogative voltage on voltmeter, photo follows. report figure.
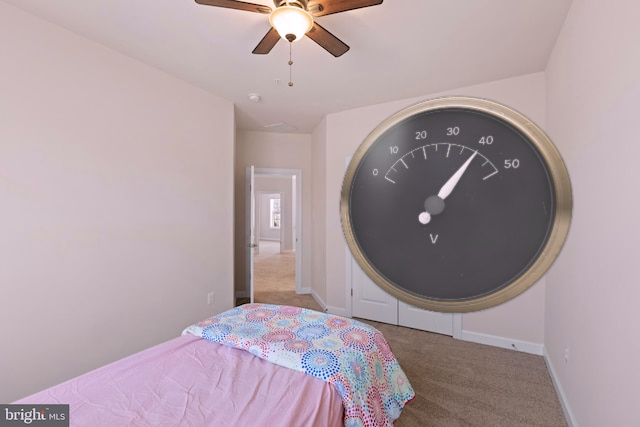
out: 40 V
